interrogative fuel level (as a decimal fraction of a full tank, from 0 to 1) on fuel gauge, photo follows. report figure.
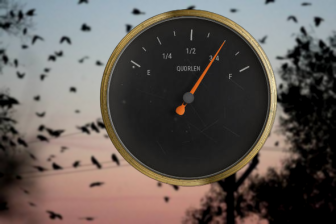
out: 0.75
